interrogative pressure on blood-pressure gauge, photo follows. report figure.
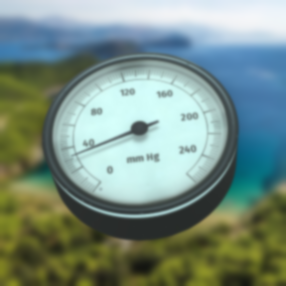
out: 30 mmHg
